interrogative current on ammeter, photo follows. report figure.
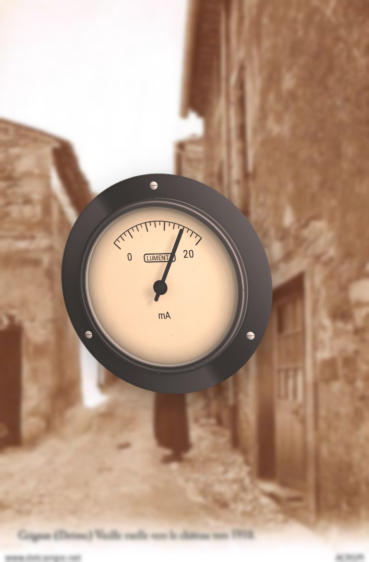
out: 16 mA
